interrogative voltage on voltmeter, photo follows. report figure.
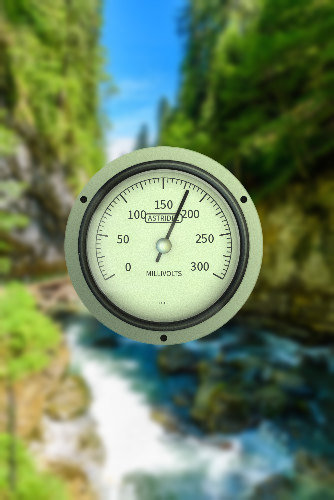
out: 180 mV
